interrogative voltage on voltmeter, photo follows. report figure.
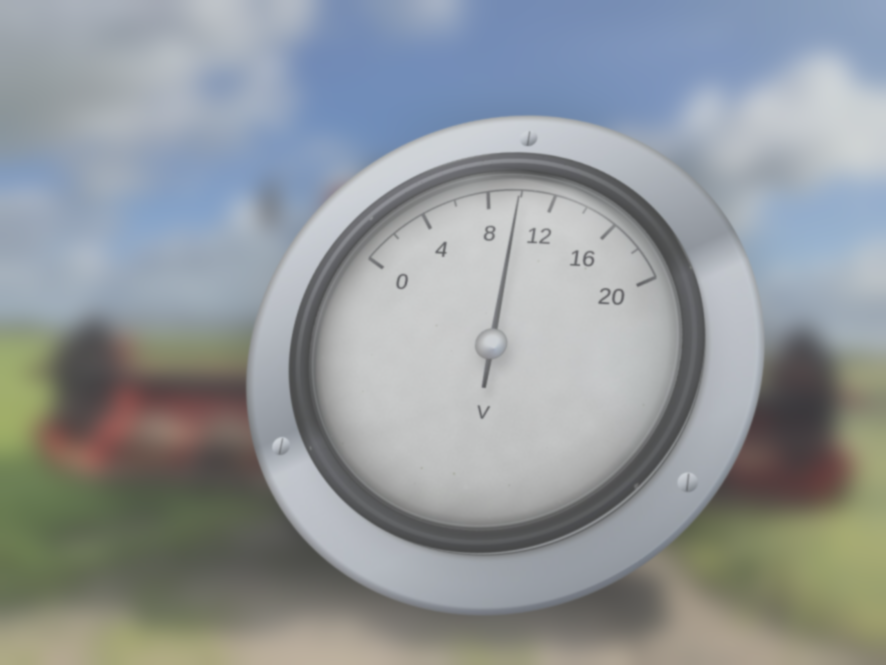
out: 10 V
